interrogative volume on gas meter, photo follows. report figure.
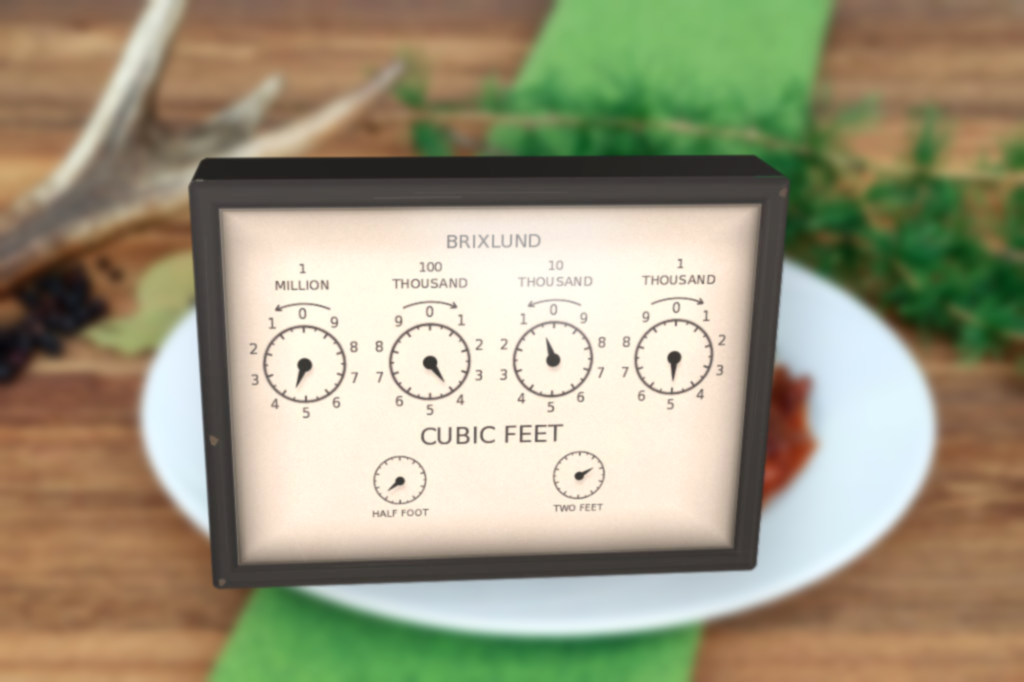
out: 440500 ft³
